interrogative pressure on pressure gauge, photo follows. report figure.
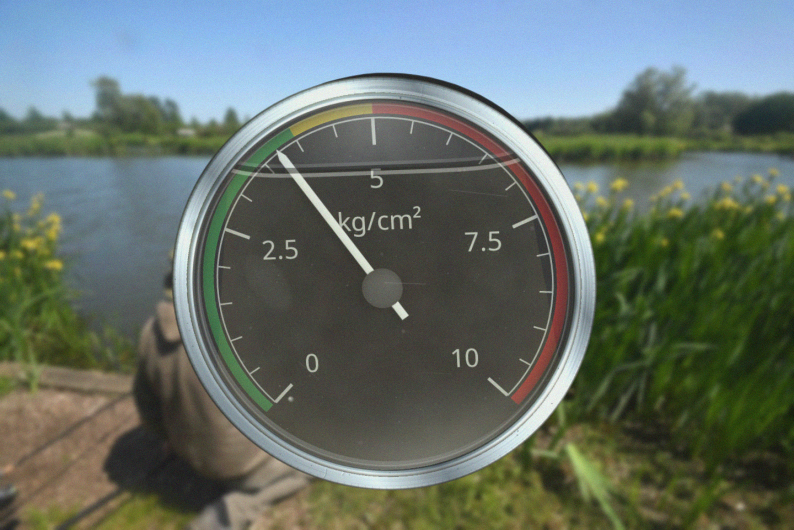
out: 3.75 kg/cm²
